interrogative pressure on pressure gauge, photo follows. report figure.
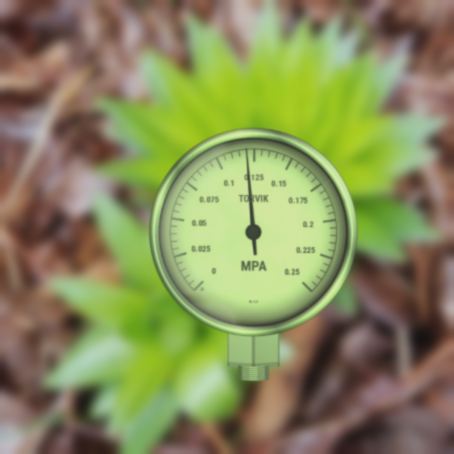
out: 0.12 MPa
